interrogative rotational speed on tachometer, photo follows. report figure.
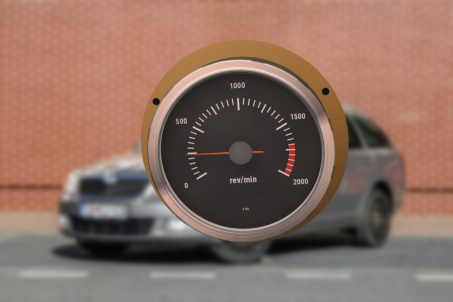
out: 250 rpm
